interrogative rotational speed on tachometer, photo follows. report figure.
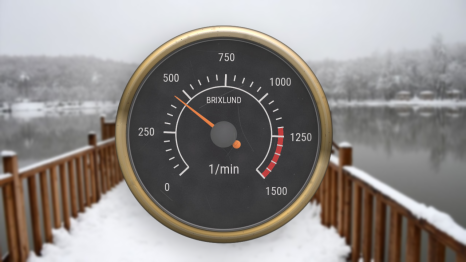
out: 450 rpm
